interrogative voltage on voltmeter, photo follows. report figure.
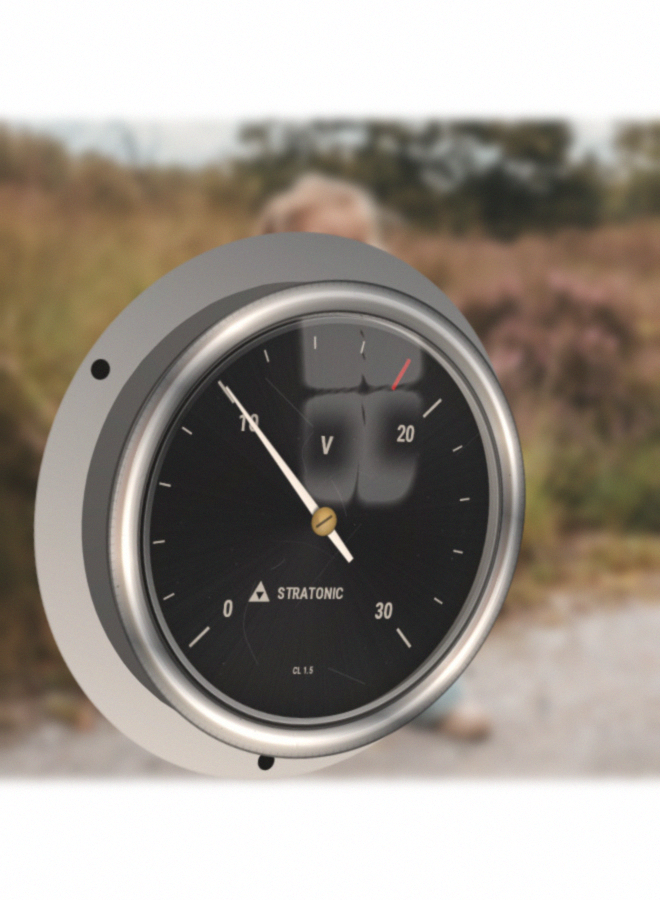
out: 10 V
